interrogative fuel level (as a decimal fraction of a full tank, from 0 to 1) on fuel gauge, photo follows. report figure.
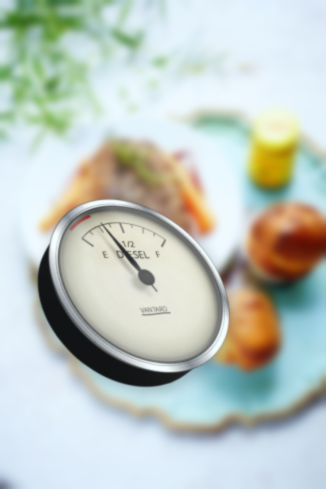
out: 0.25
